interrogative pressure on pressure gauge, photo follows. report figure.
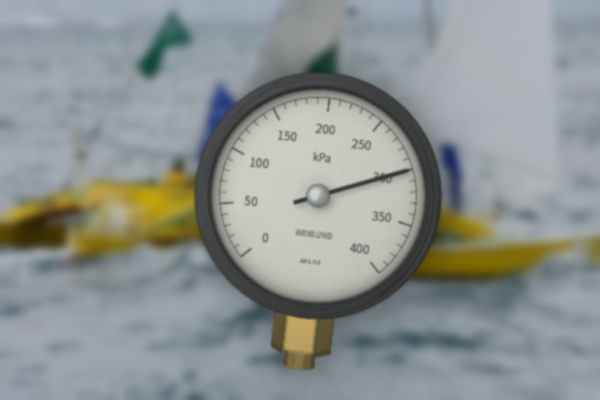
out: 300 kPa
